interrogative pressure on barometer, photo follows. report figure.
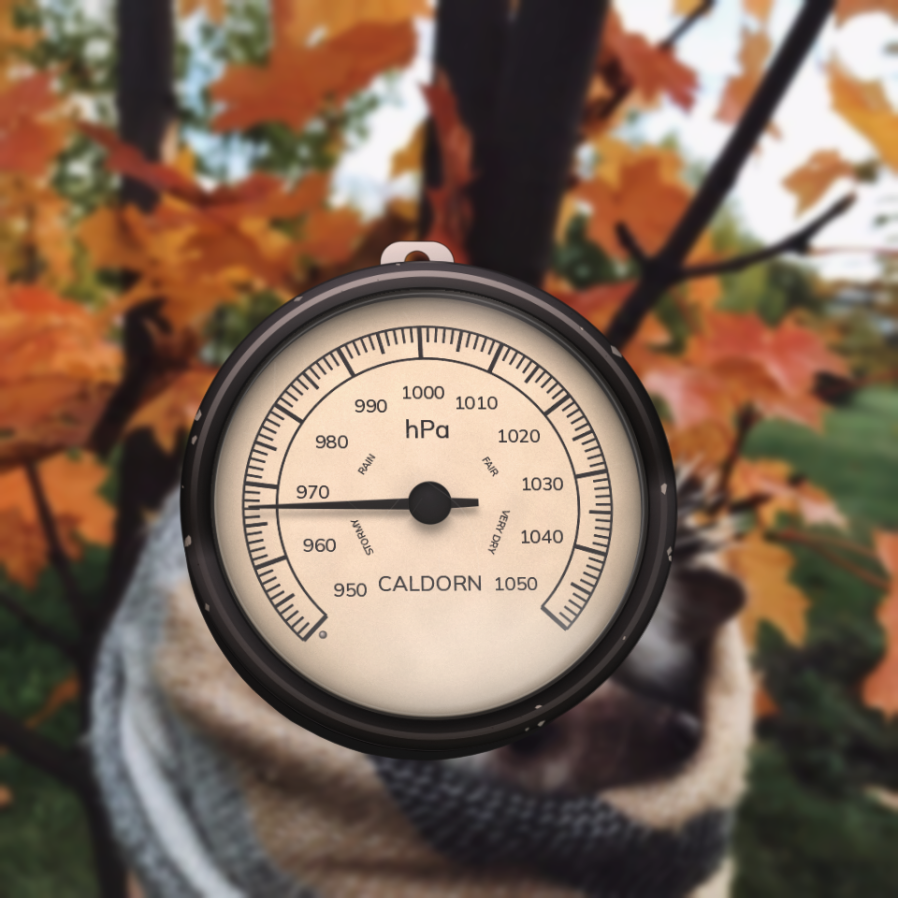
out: 967 hPa
